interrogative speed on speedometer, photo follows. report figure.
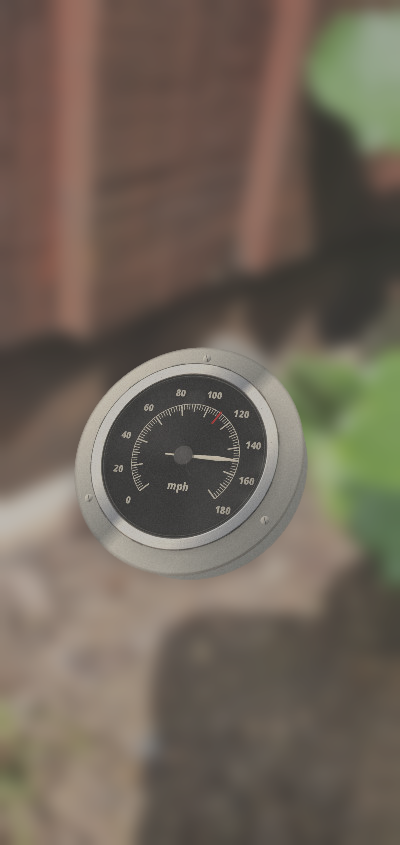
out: 150 mph
